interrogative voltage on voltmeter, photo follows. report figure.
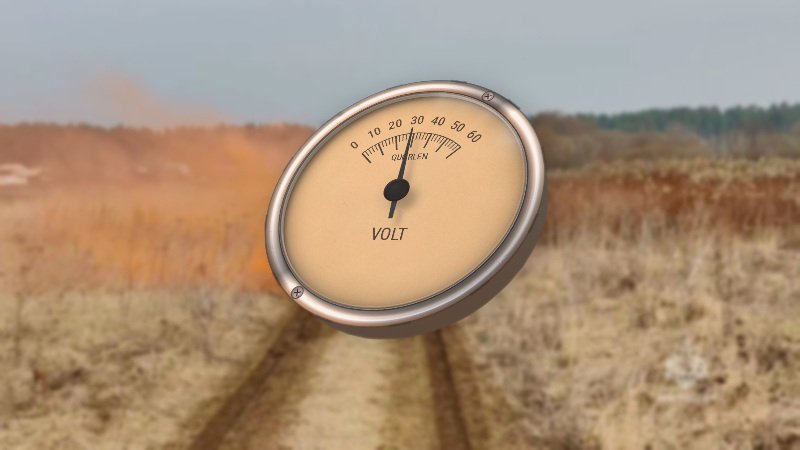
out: 30 V
